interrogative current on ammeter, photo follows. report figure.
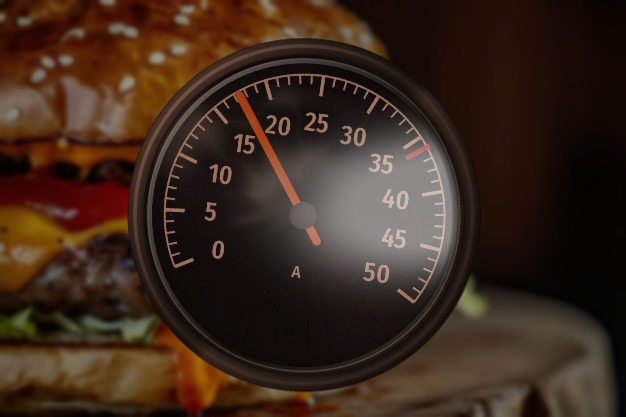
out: 17.5 A
